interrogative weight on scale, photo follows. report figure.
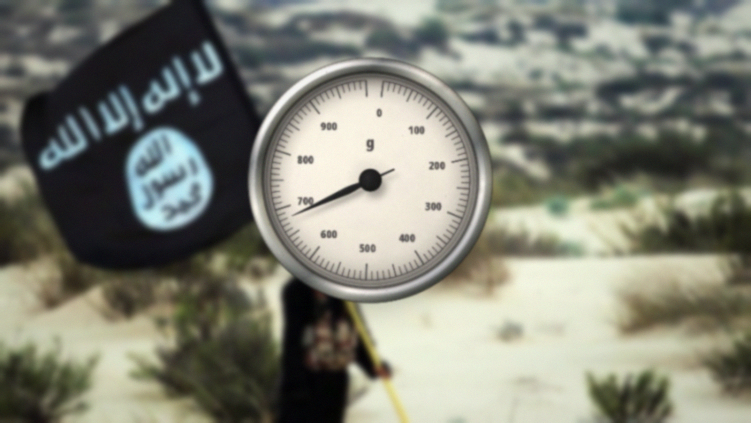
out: 680 g
